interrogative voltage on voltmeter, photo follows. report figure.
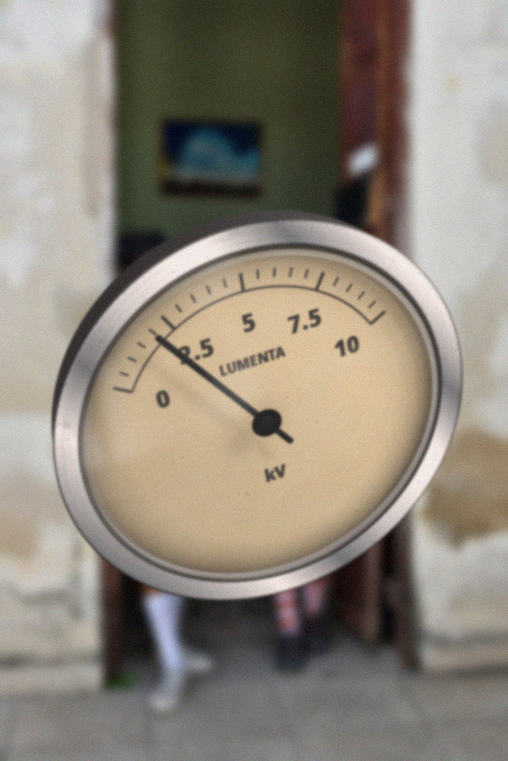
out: 2 kV
